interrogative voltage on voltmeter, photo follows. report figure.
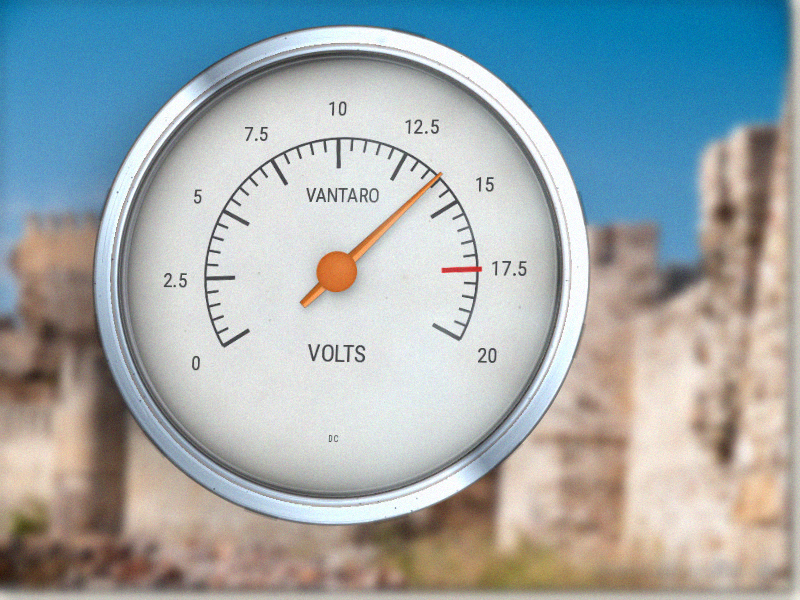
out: 14 V
